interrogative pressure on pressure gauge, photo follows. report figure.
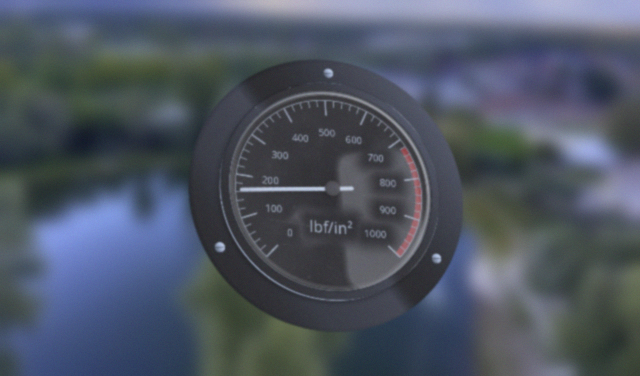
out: 160 psi
